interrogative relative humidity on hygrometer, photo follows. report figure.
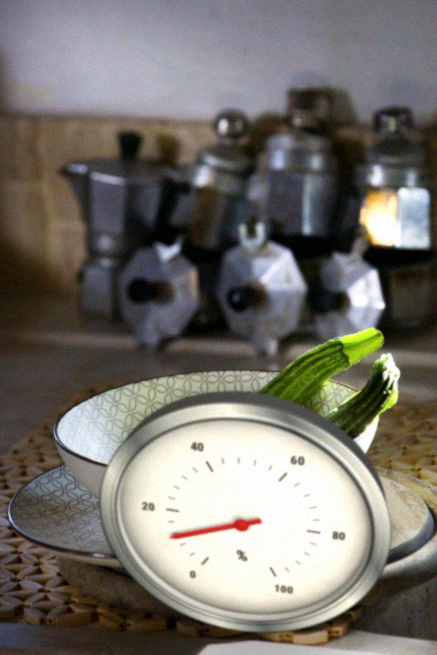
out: 12 %
